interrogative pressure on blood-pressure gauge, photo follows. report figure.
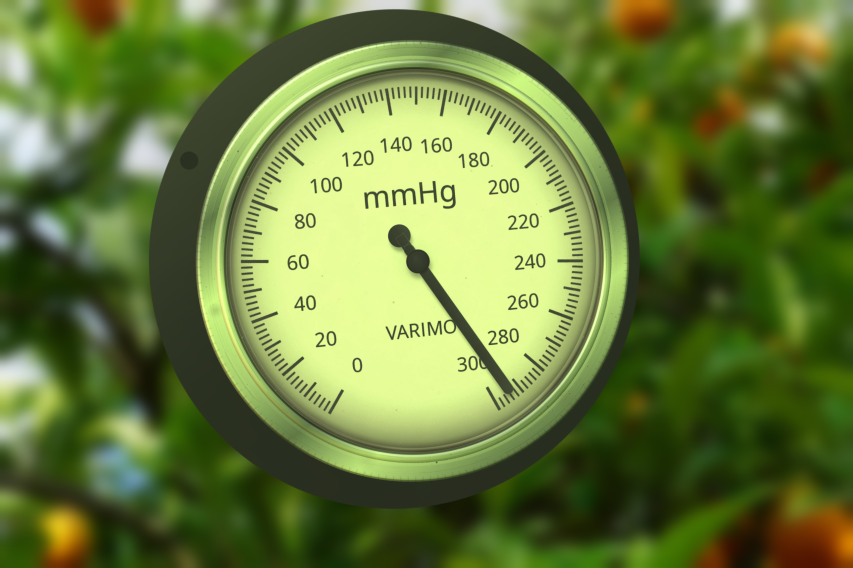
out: 294 mmHg
